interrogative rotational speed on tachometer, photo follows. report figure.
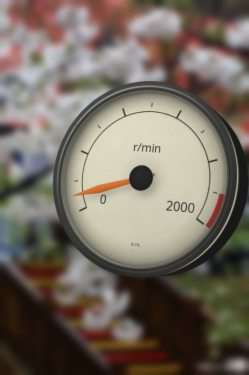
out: 100 rpm
